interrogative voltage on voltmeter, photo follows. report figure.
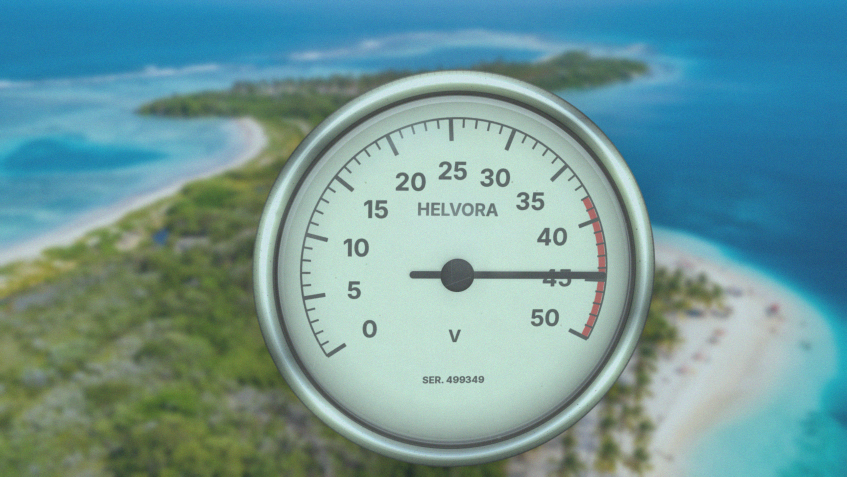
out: 44.5 V
